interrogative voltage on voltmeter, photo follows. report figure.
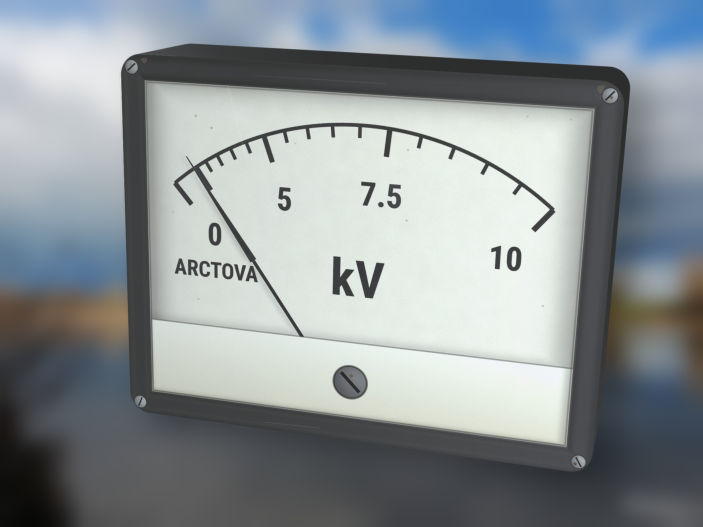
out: 2.5 kV
